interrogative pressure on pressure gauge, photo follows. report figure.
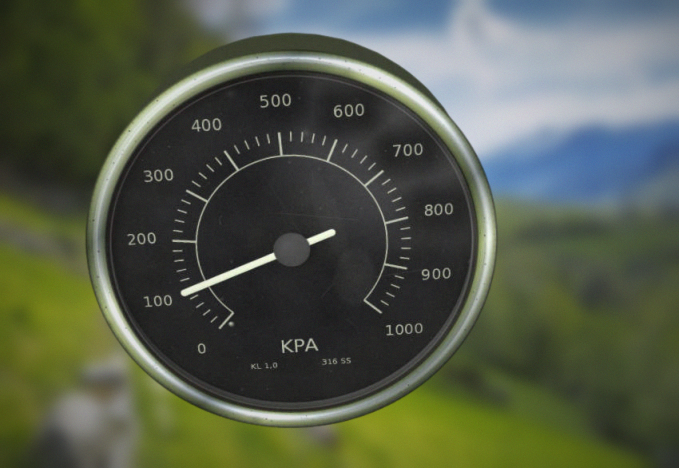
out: 100 kPa
